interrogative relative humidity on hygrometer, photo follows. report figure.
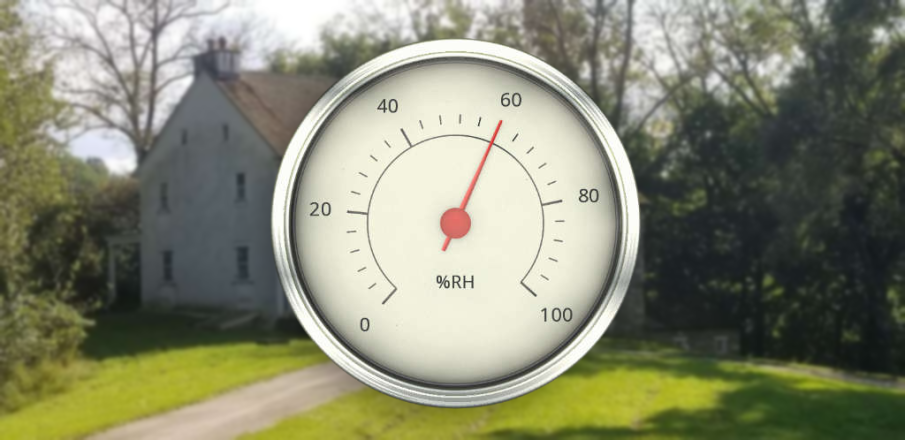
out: 60 %
